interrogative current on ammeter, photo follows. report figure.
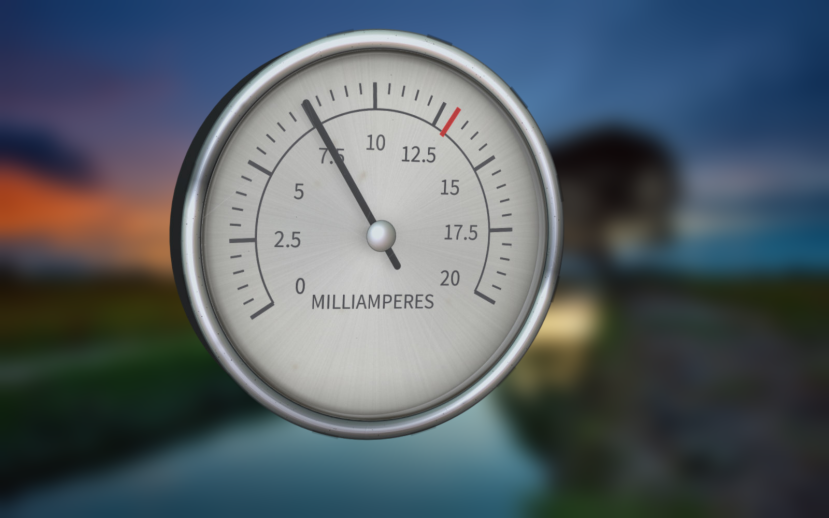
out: 7.5 mA
